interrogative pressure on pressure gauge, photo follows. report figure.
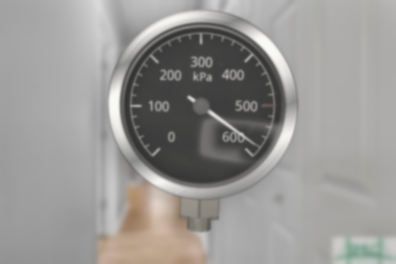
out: 580 kPa
